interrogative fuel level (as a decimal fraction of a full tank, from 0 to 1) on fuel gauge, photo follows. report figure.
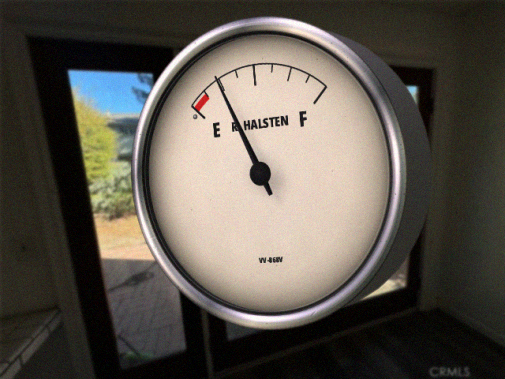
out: 0.25
